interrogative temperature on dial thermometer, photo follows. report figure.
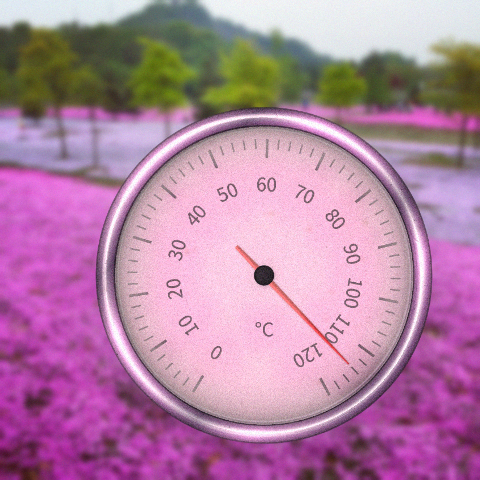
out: 114 °C
